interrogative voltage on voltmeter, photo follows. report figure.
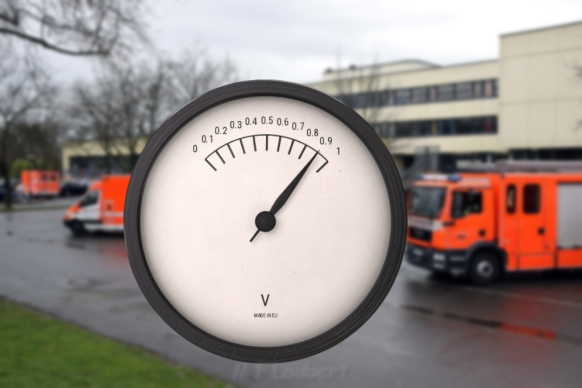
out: 0.9 V
